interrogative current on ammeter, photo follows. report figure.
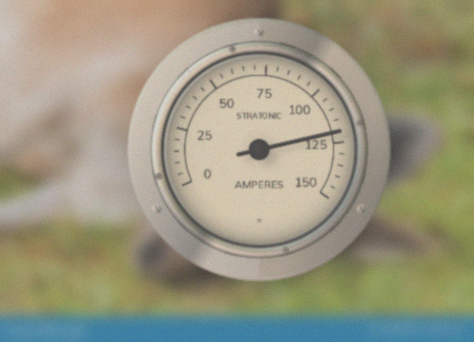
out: 120 A
